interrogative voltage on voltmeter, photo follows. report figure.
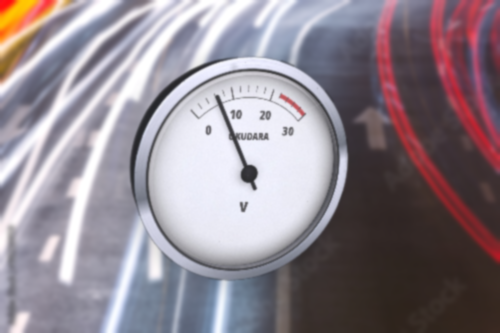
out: 6 V
